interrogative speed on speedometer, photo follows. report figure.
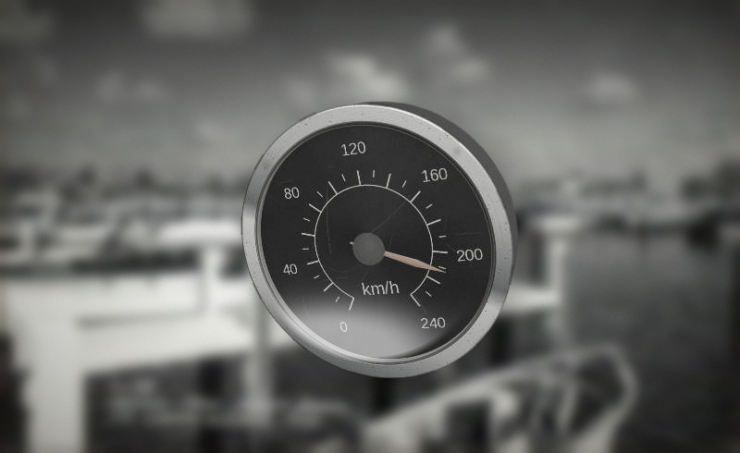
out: 210 km/h
